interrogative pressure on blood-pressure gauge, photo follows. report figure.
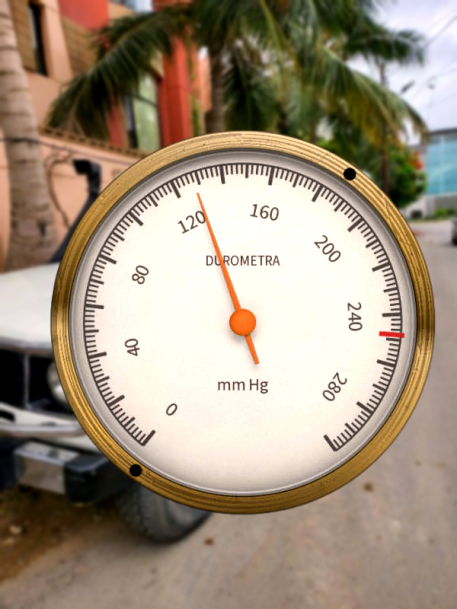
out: 128 mmHg
